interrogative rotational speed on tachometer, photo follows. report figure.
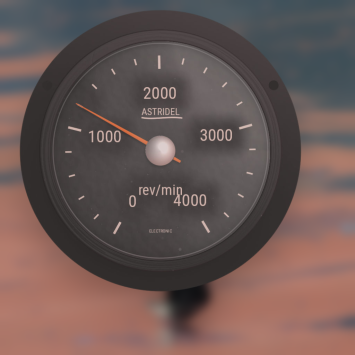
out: 1200 rpm
